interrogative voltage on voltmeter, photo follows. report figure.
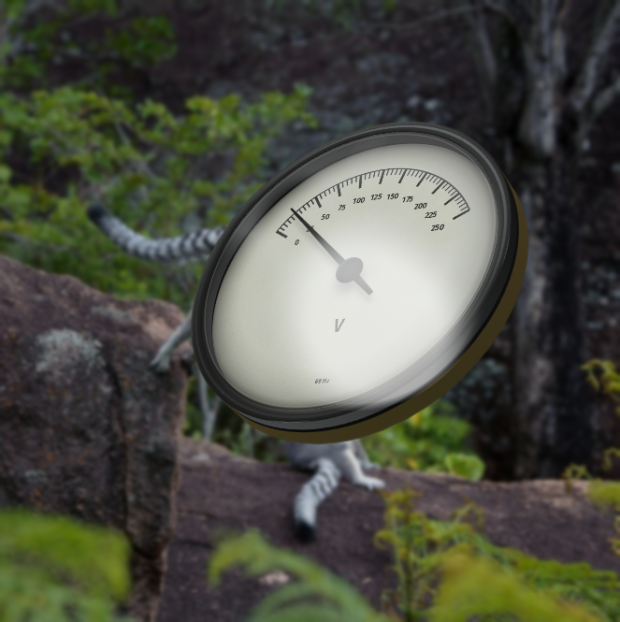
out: 25 V
